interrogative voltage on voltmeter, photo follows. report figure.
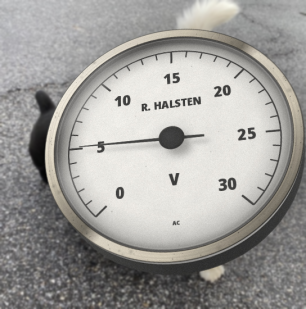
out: 5 V
